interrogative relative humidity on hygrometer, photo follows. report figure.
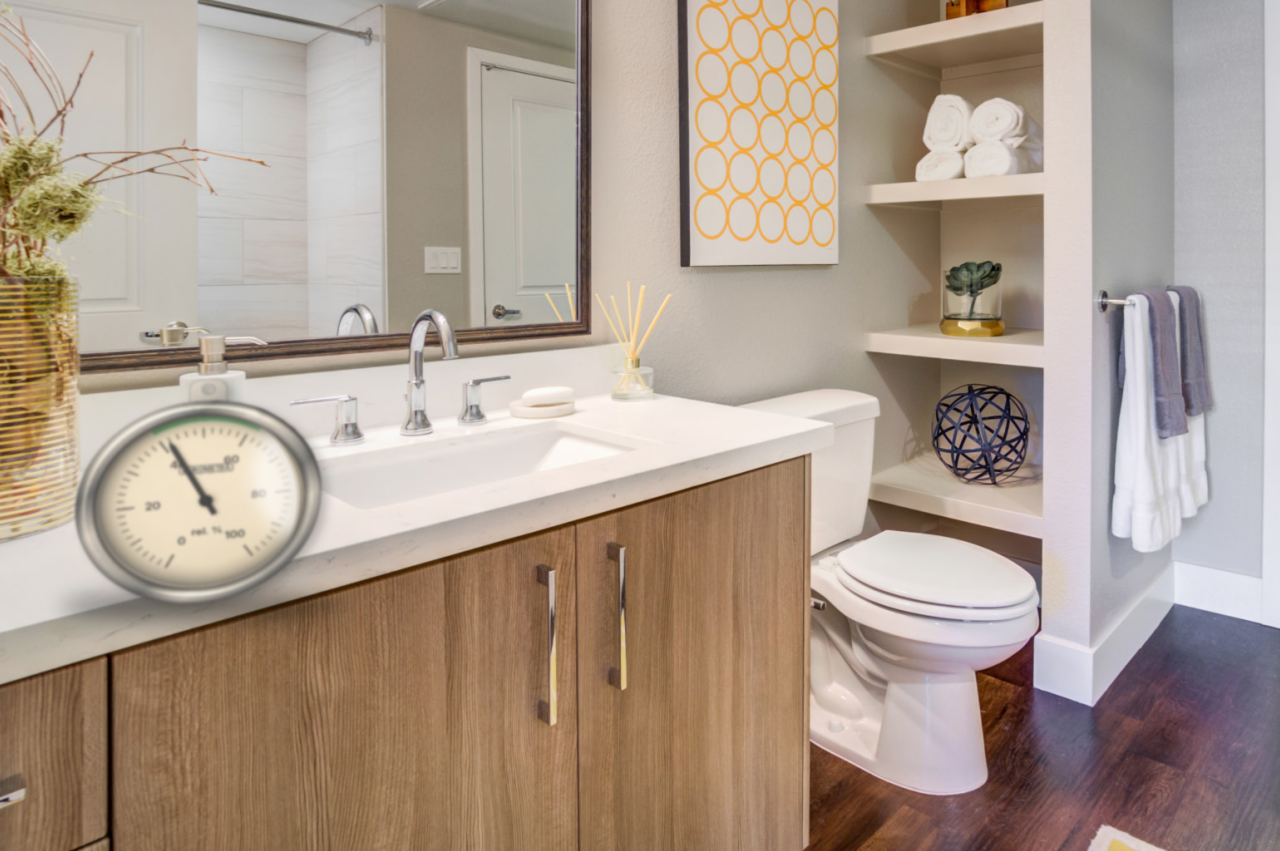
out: 42 %
